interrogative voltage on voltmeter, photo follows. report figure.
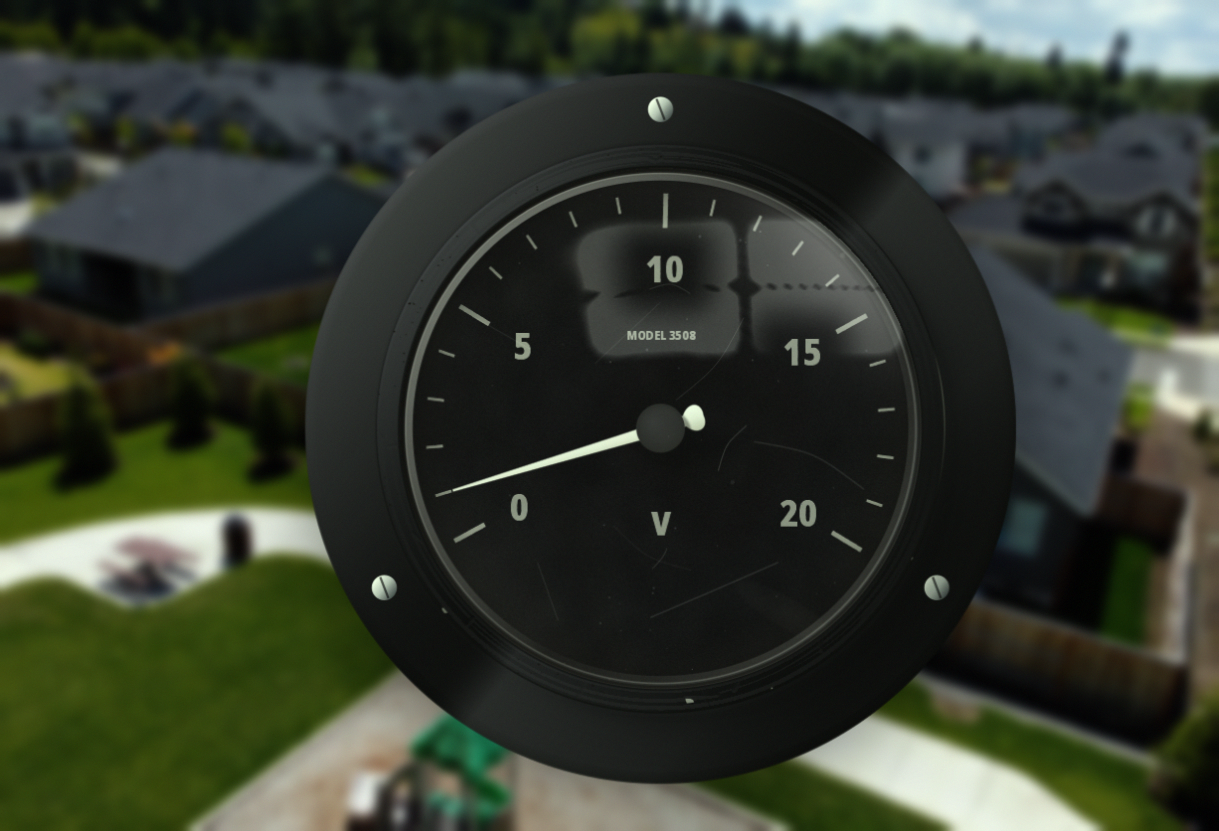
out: 1 V
